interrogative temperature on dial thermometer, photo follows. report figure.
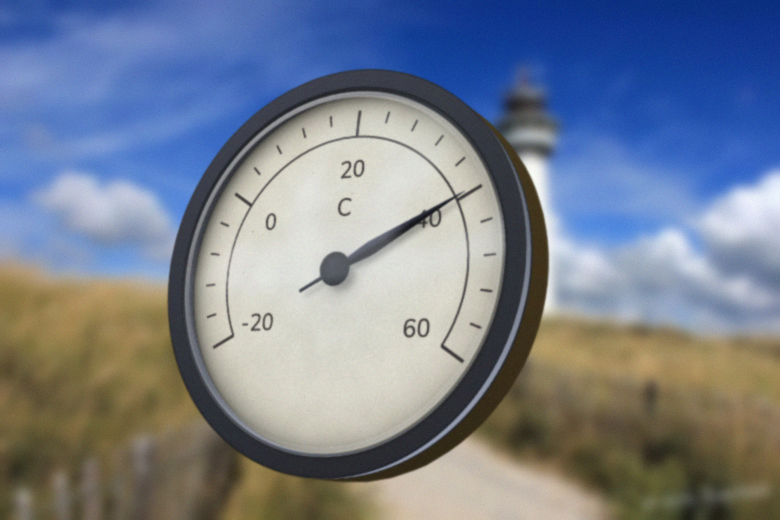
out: 40 °C
